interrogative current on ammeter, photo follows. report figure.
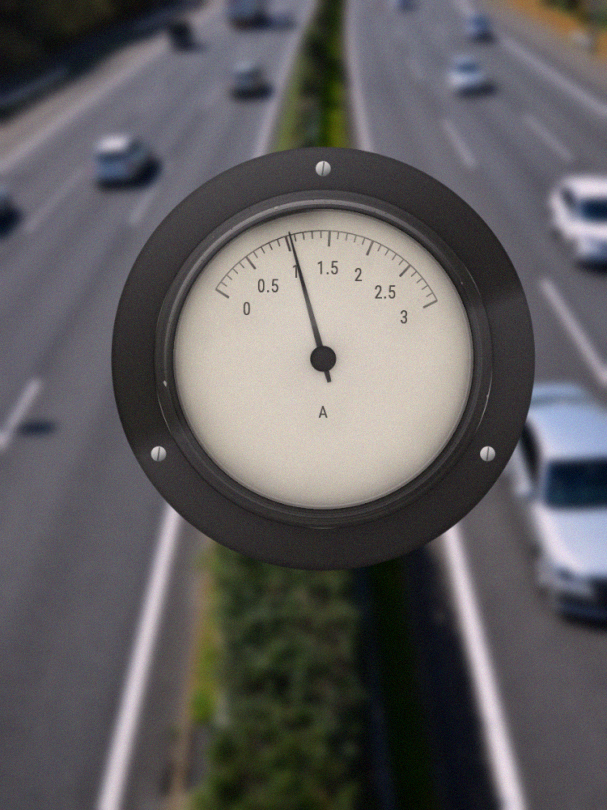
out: 1.05 A
